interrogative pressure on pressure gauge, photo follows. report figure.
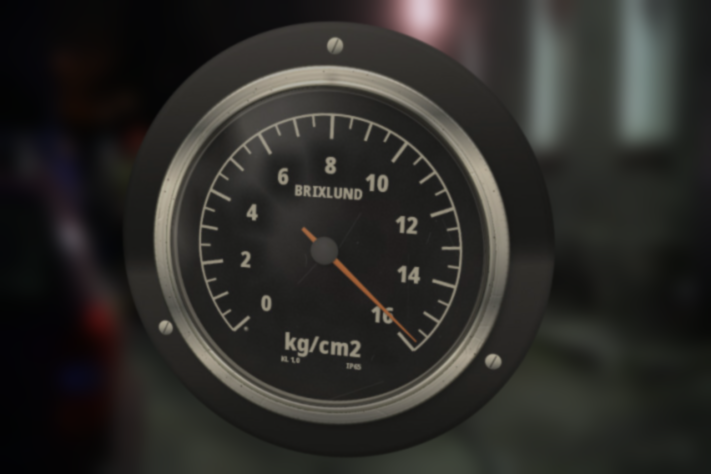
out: 15.75 kg/cm²
